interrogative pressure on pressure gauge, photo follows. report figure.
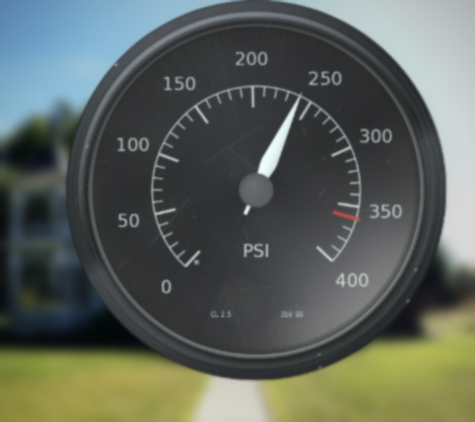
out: 240 psi
